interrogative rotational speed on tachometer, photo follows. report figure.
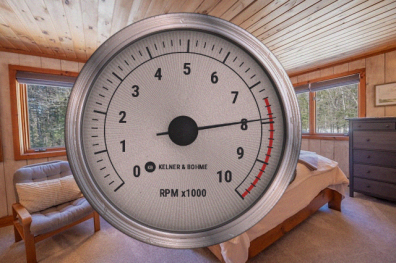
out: 7900 rpm
